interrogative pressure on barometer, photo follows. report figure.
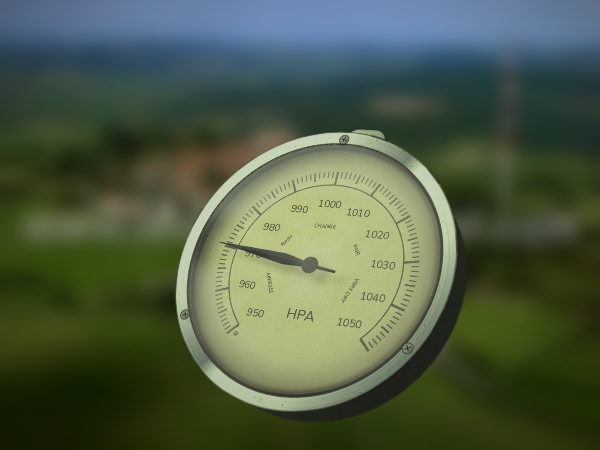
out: 970 hPa
